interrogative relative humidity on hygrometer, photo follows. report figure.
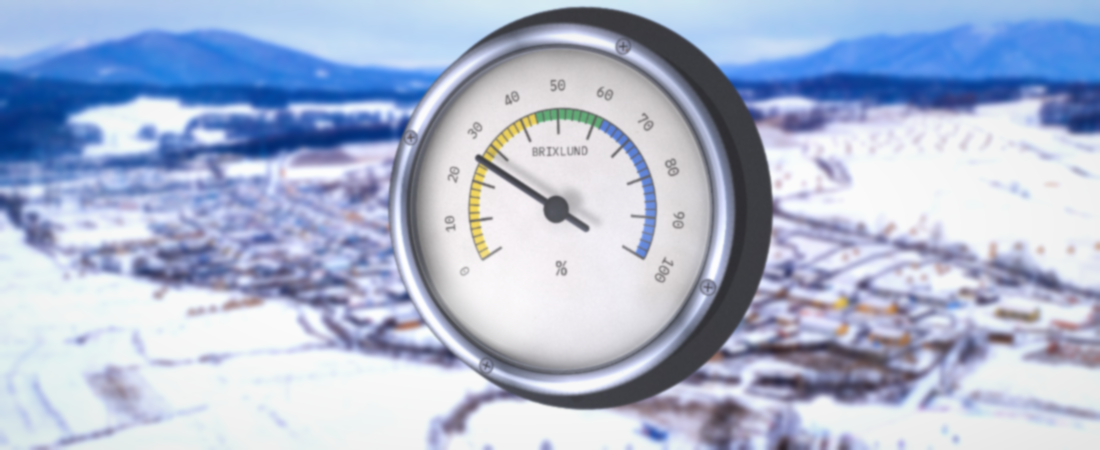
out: 26 %
